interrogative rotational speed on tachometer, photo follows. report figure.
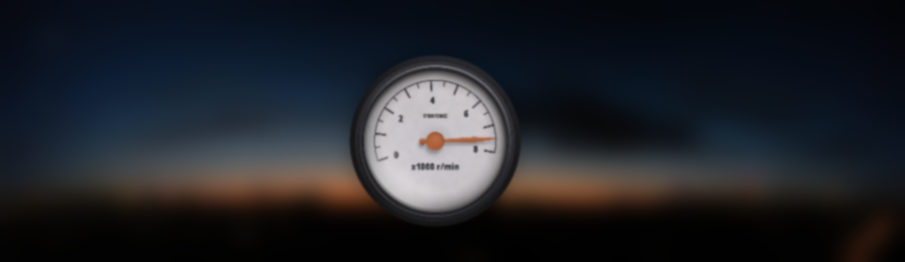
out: 7500 rpm
